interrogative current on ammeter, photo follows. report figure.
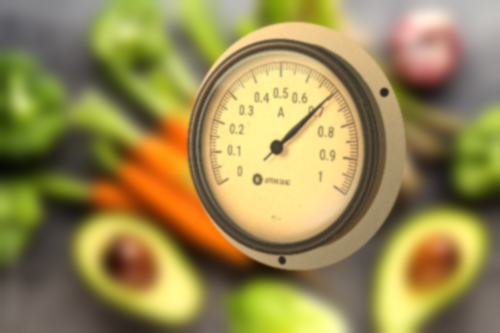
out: 0.7 A
